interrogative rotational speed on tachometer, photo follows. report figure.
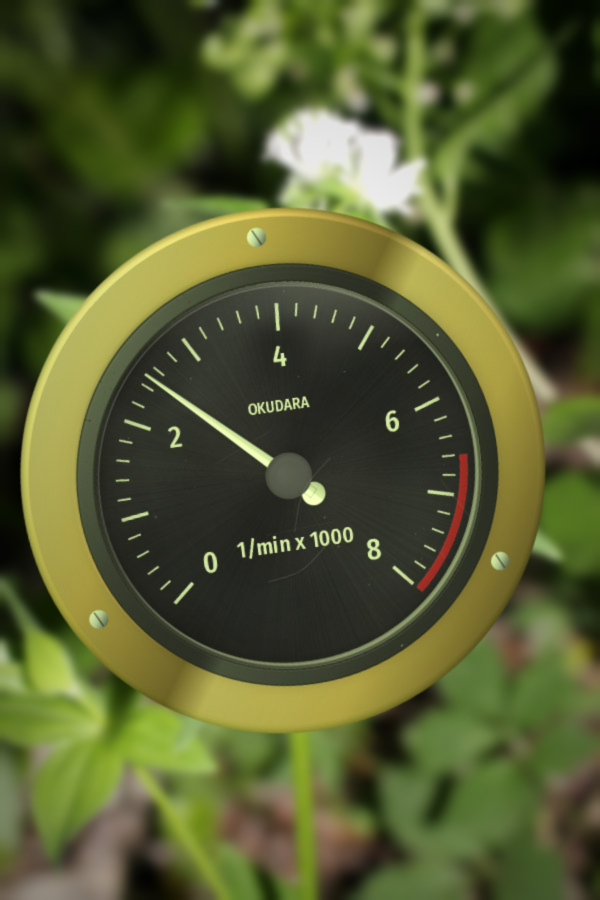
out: 2500 rpm
